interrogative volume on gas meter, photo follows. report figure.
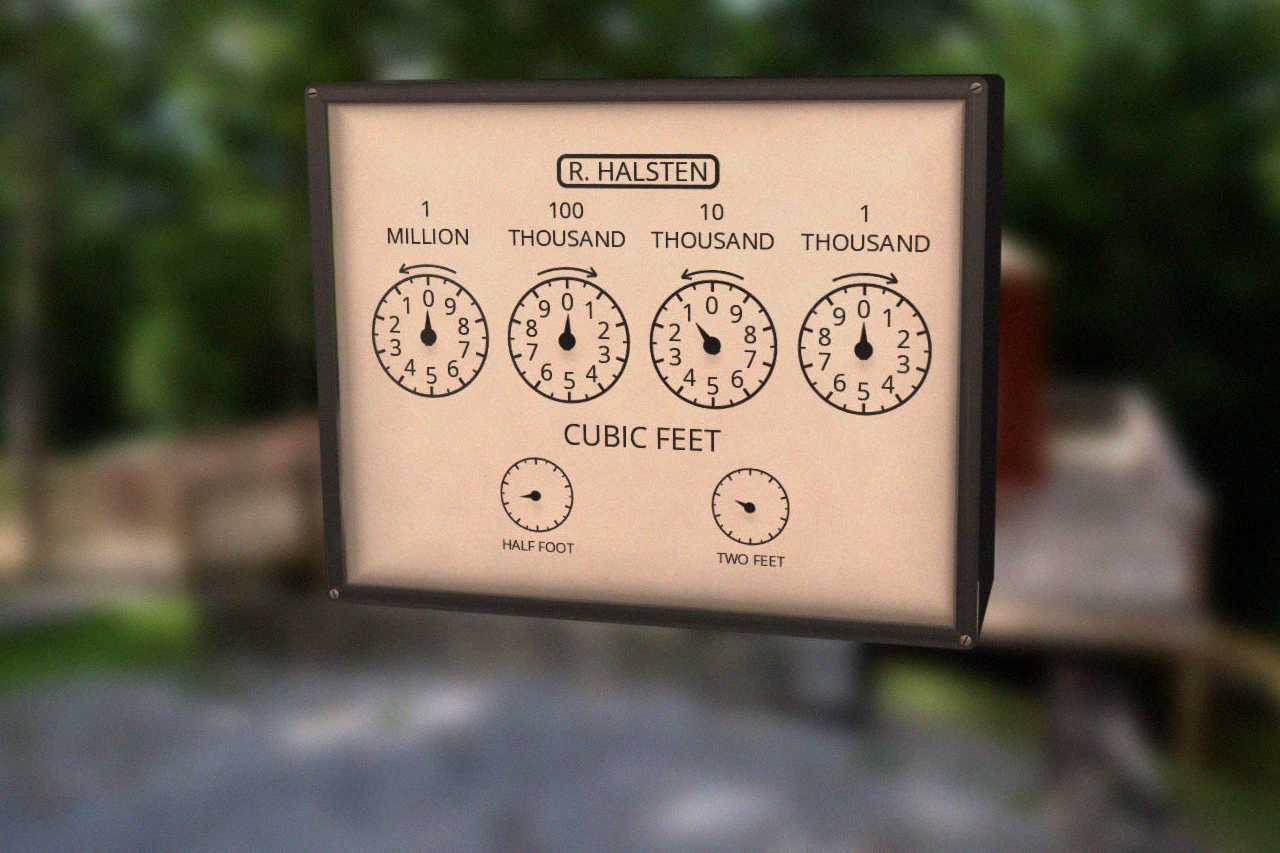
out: 1000 ft³
